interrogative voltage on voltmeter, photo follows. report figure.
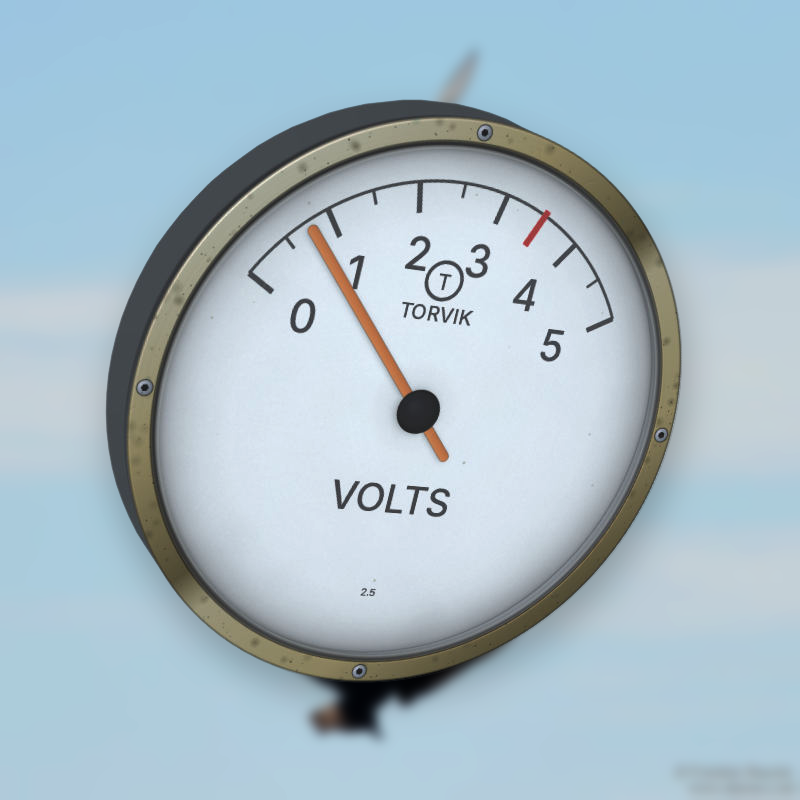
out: 0.75 V
